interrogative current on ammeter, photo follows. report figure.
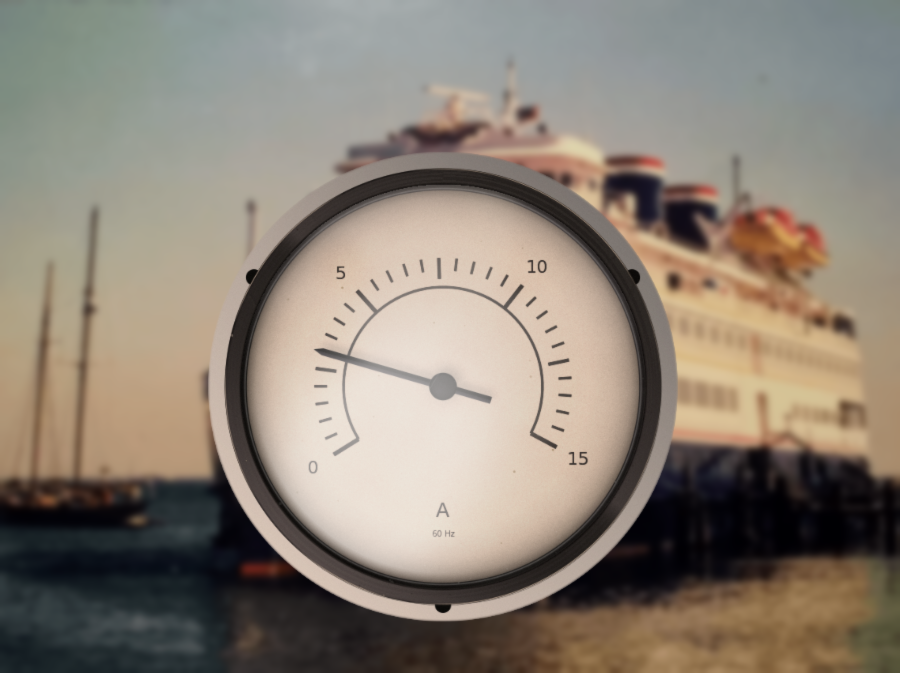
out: 3 A
